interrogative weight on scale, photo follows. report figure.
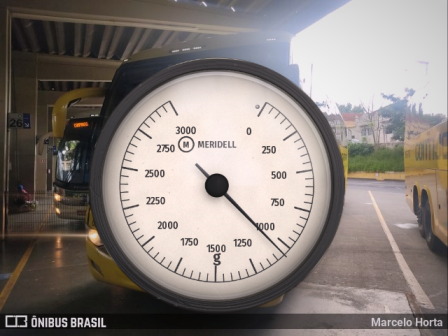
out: 1050 g
